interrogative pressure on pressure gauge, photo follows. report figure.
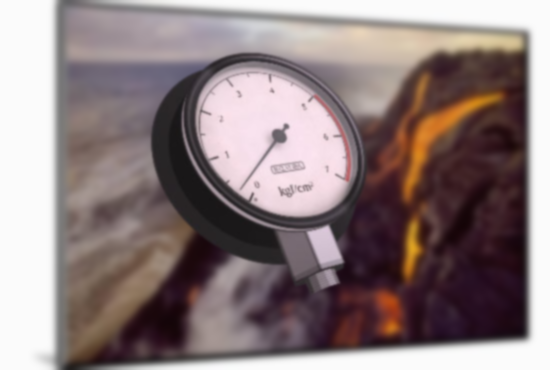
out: 0.25 kg/cm²
